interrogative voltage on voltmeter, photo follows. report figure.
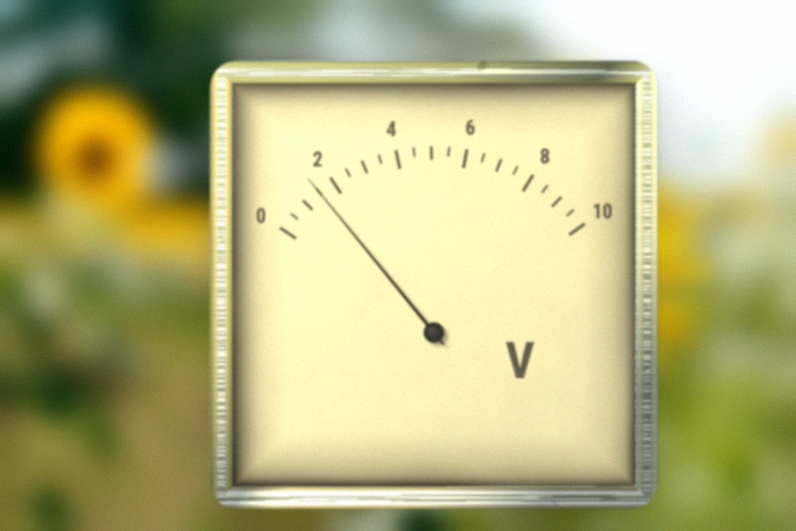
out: 1.5 V
